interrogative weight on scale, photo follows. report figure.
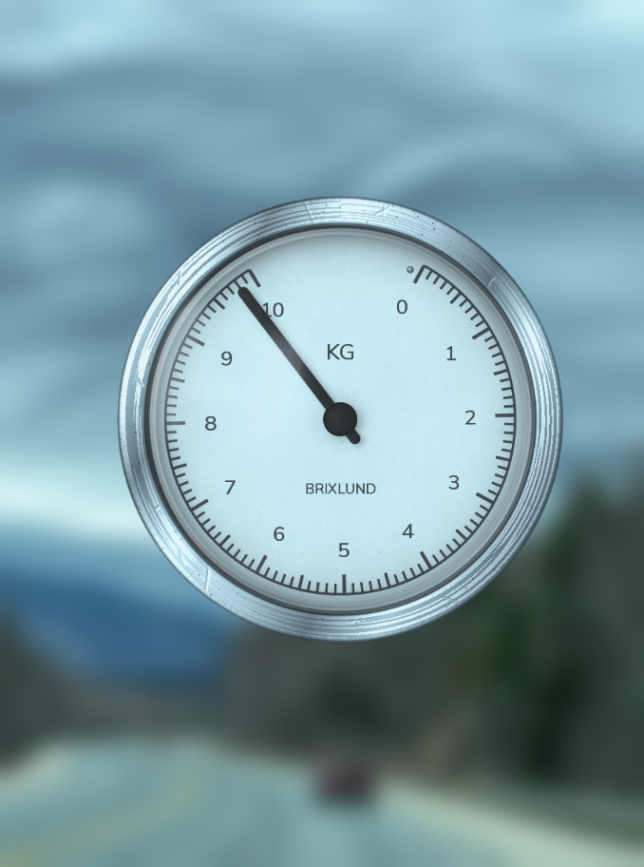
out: 9.8 kg
